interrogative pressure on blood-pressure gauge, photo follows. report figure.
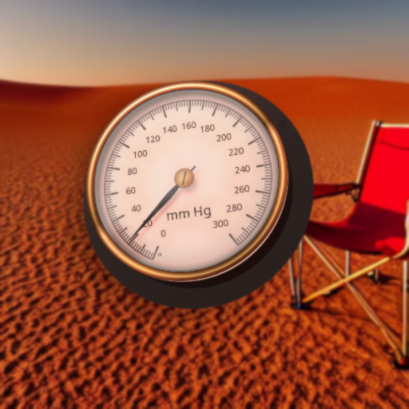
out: 20 mmHg
